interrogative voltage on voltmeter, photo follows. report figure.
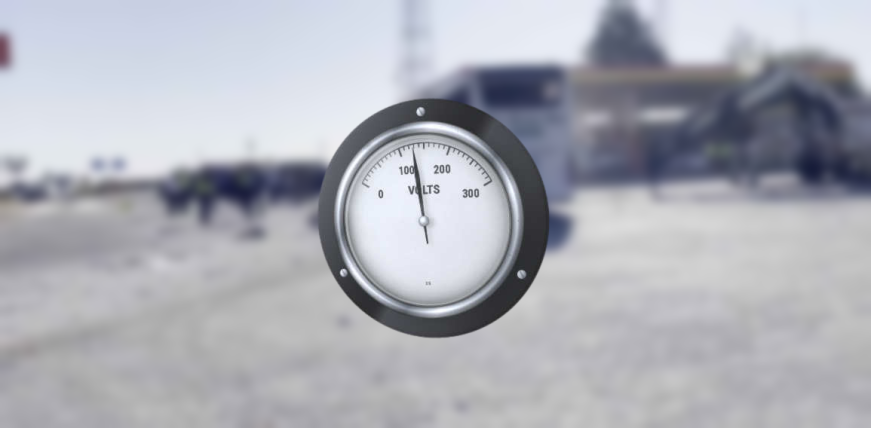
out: 130 V
